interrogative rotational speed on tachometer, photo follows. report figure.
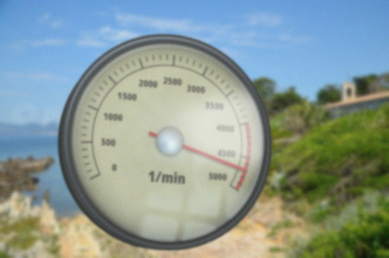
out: 4700 rpm
